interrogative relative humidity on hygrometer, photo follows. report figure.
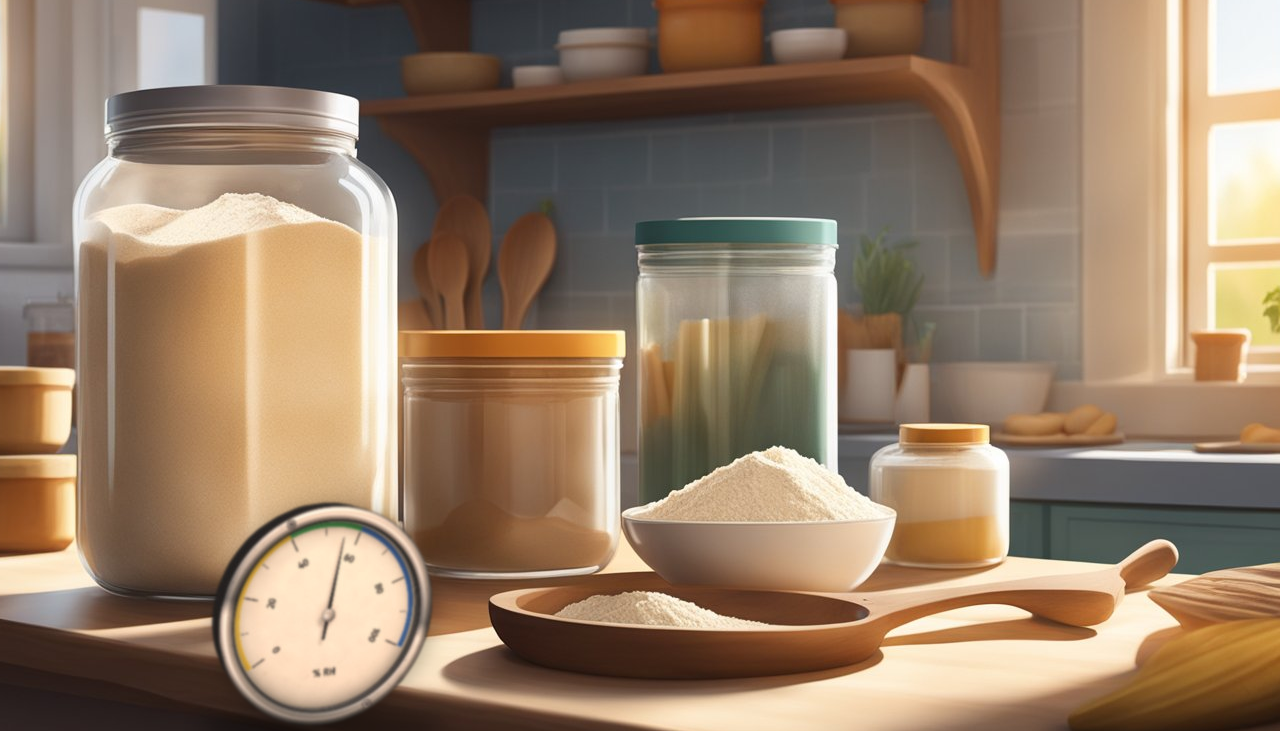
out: 55 %
